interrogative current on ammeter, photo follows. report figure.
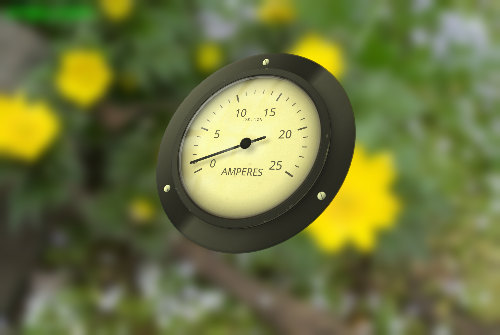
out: 1 A
